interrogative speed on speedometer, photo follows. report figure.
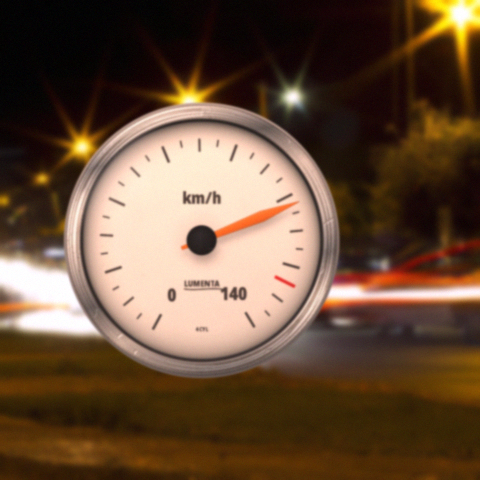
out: 102.5 km/h
